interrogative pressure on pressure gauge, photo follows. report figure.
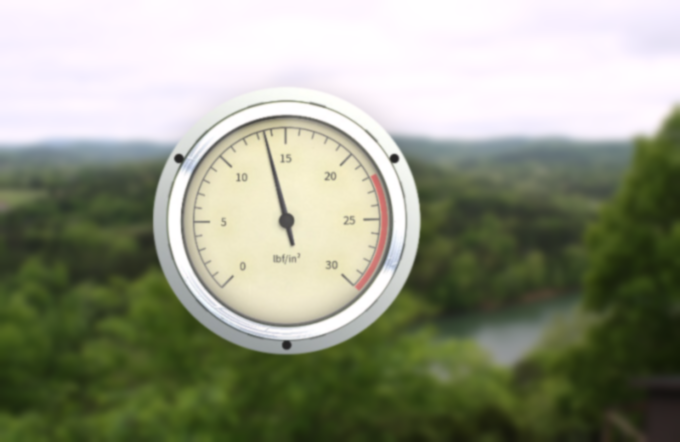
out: 13.5 psi
